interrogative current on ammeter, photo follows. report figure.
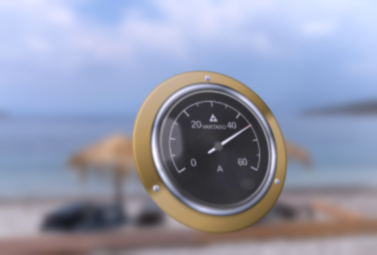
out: 45 A
